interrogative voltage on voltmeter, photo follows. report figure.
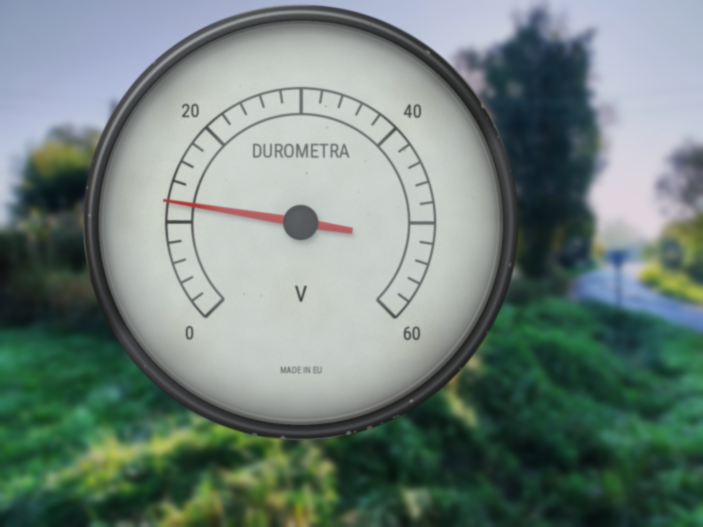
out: 12 V
